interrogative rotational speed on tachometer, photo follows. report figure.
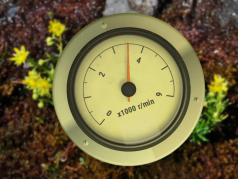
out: 3500 rpm
